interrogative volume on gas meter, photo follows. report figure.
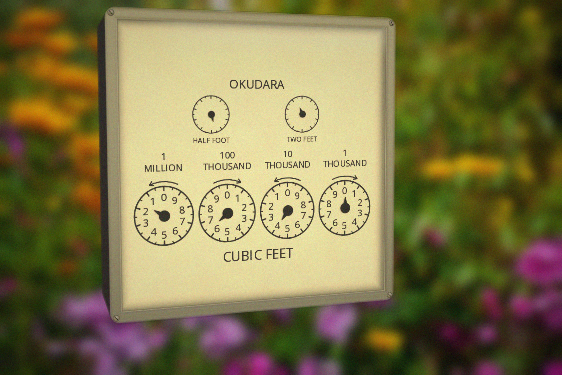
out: 164000 ft³
